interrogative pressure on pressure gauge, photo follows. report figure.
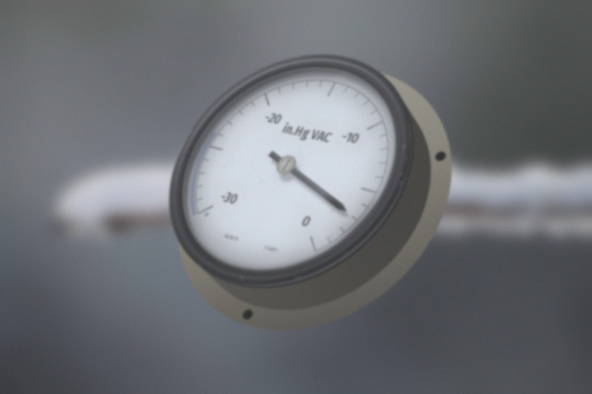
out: -3 inHg
